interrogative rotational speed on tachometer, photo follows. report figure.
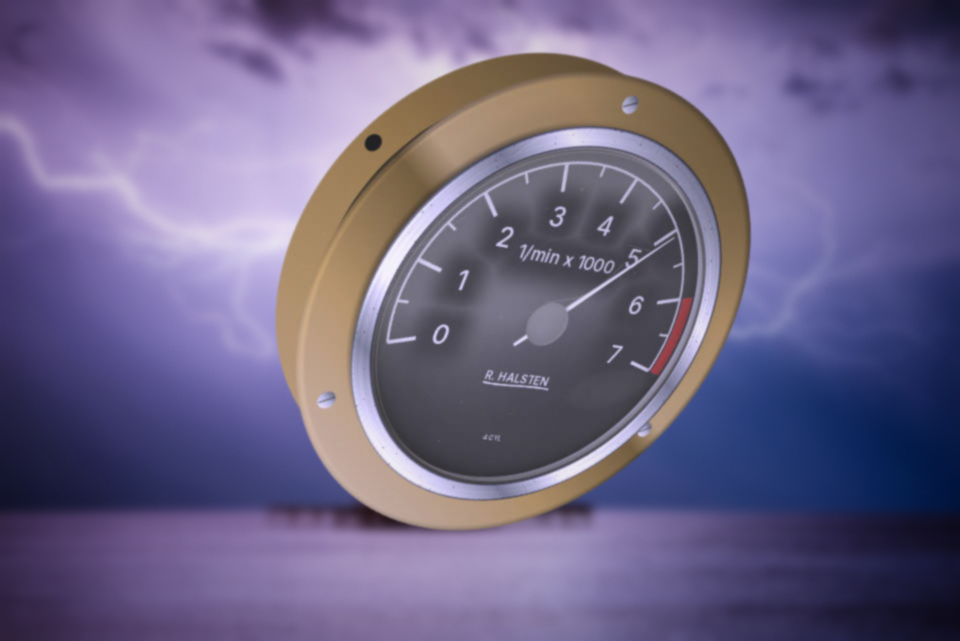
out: 5000 rpm
